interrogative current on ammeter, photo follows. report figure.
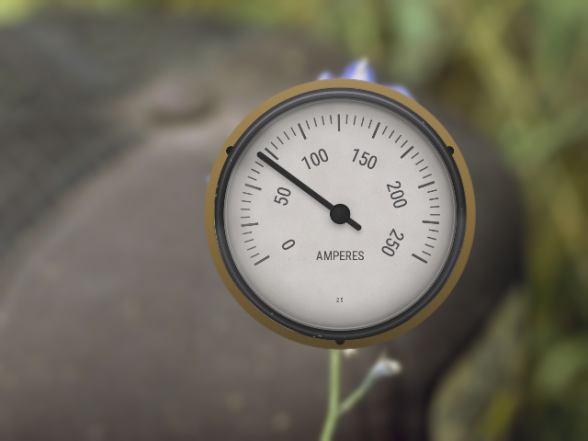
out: 70 A
